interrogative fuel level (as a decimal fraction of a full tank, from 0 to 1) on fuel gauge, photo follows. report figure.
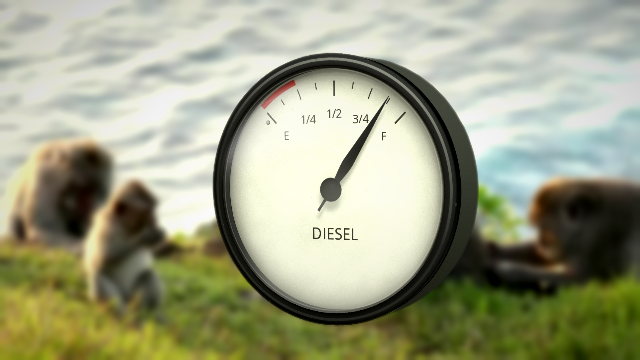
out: 0.875
